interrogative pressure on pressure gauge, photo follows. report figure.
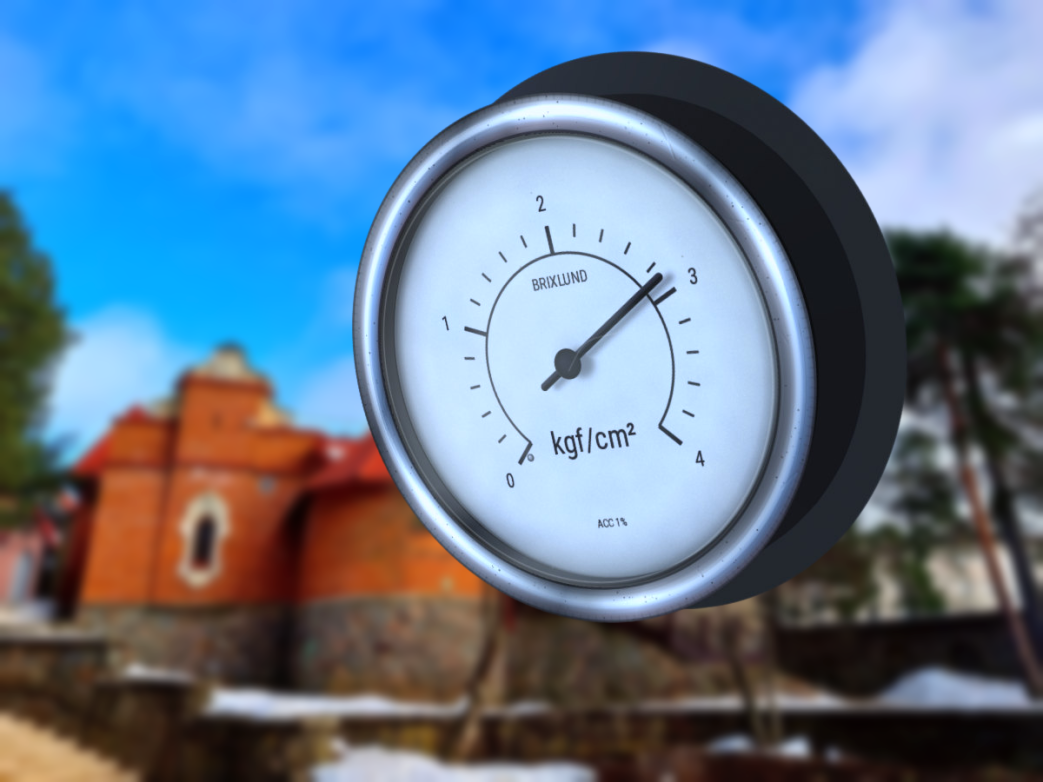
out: 2.9 kg/cm²
